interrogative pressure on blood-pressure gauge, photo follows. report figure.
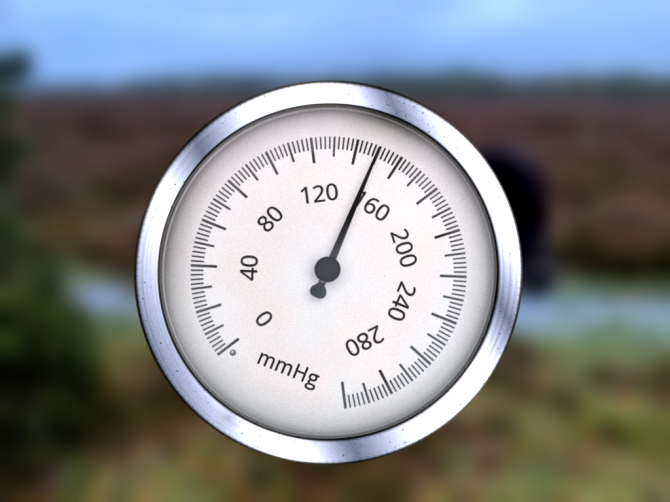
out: 150 mmHg
